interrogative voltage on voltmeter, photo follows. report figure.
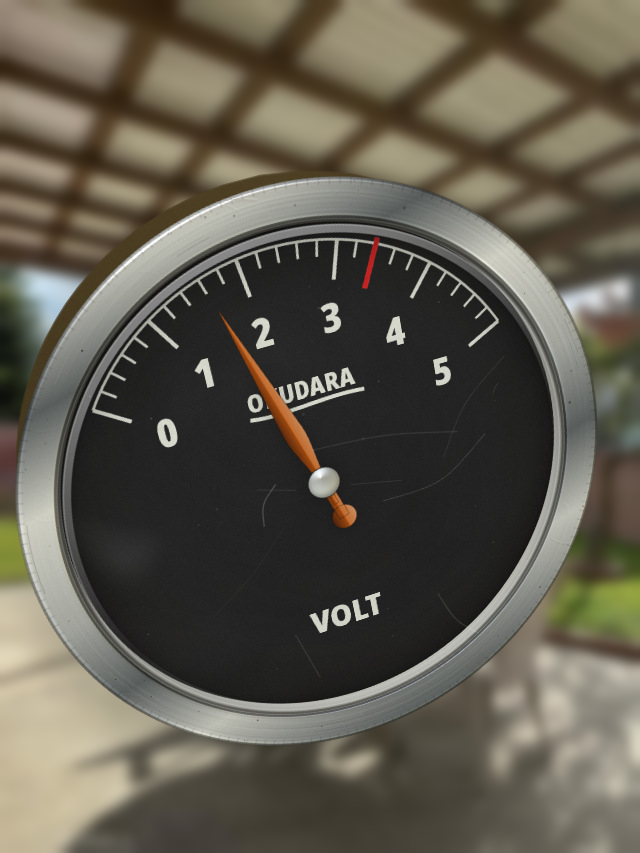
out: 1.6 V
